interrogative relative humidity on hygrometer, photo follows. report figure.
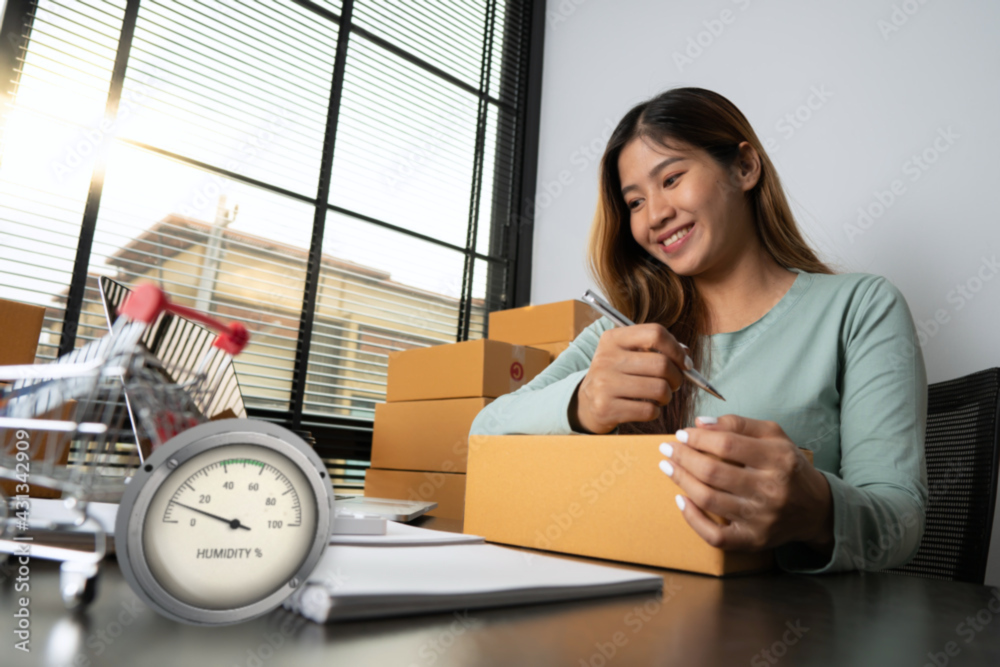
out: 10 %
